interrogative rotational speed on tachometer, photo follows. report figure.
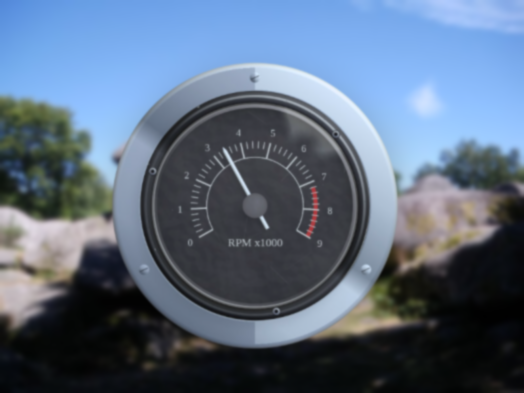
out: 3400 rpm
